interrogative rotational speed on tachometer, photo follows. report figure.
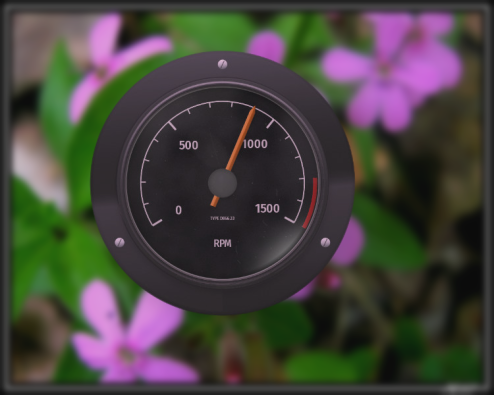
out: 900 rpm
